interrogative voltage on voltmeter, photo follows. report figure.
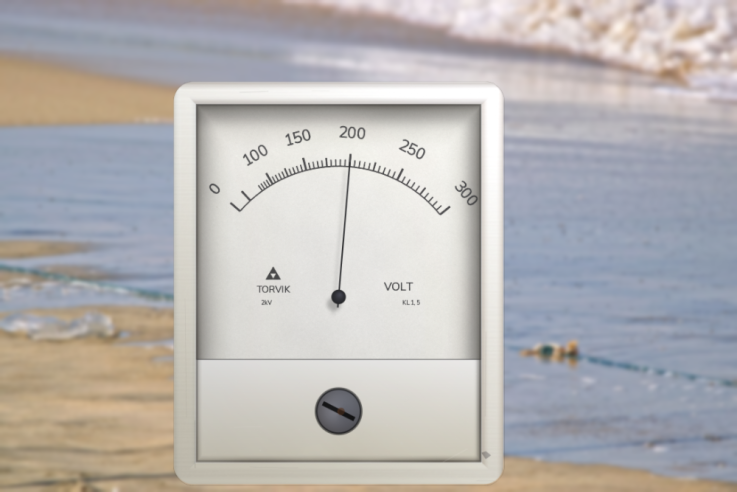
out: 200 V
